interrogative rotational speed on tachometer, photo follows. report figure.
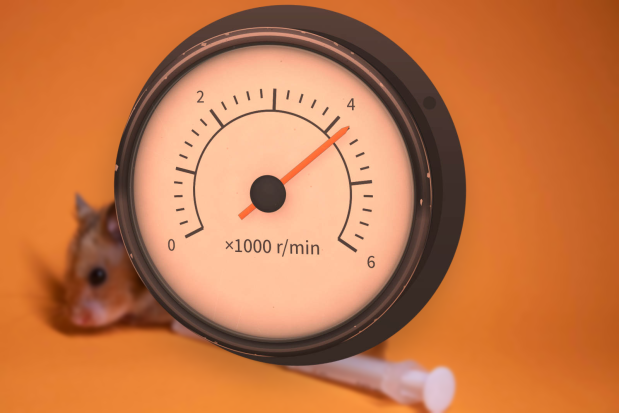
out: 4200 rpm
